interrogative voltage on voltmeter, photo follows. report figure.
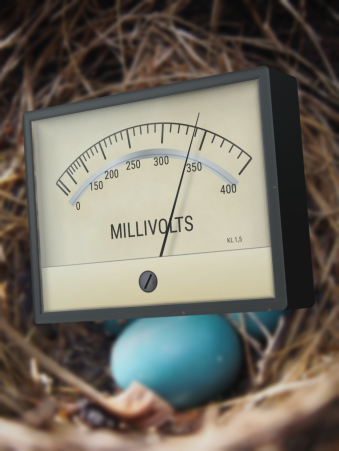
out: 340 mV
